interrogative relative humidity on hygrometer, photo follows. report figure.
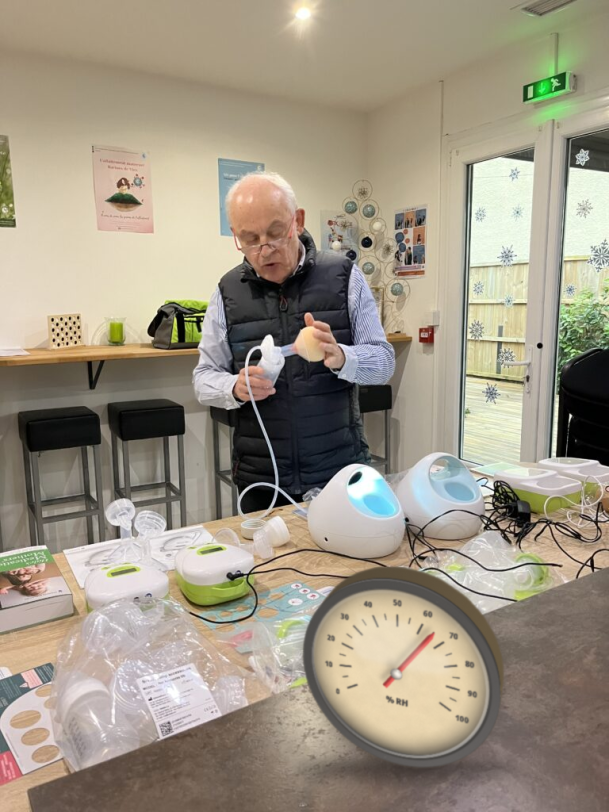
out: 65 %
